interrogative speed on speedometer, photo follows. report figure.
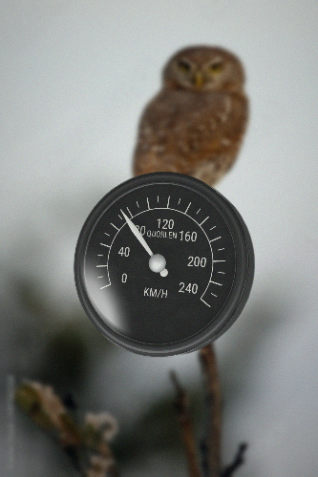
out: 75 km/h
